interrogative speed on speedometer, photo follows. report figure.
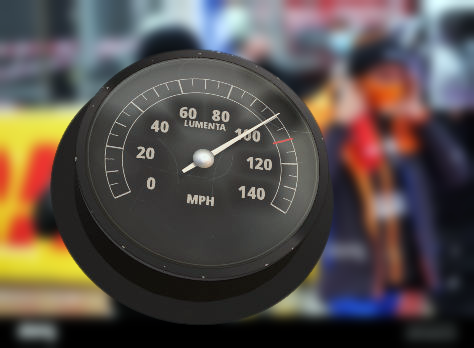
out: 100 mph
